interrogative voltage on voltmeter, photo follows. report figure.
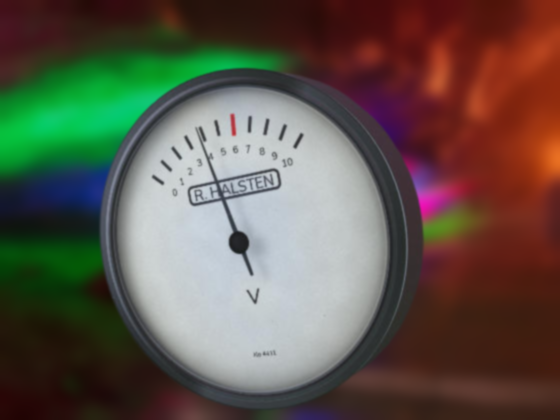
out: 4 V
